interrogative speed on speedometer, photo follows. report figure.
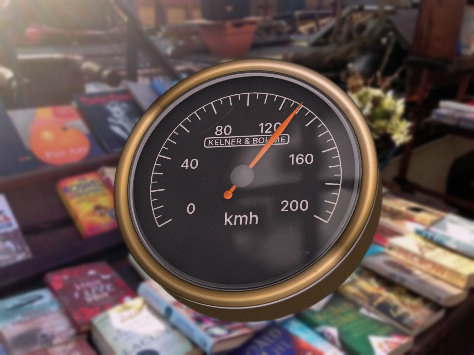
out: 130 km/h
